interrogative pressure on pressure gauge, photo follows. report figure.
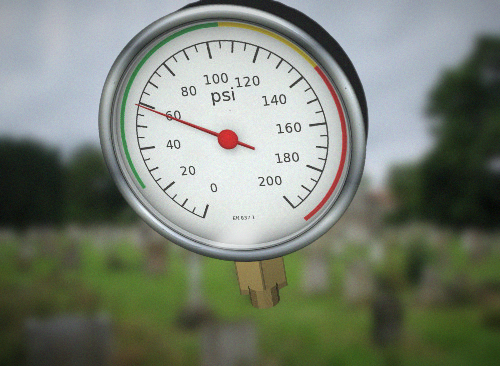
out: 60 psi
